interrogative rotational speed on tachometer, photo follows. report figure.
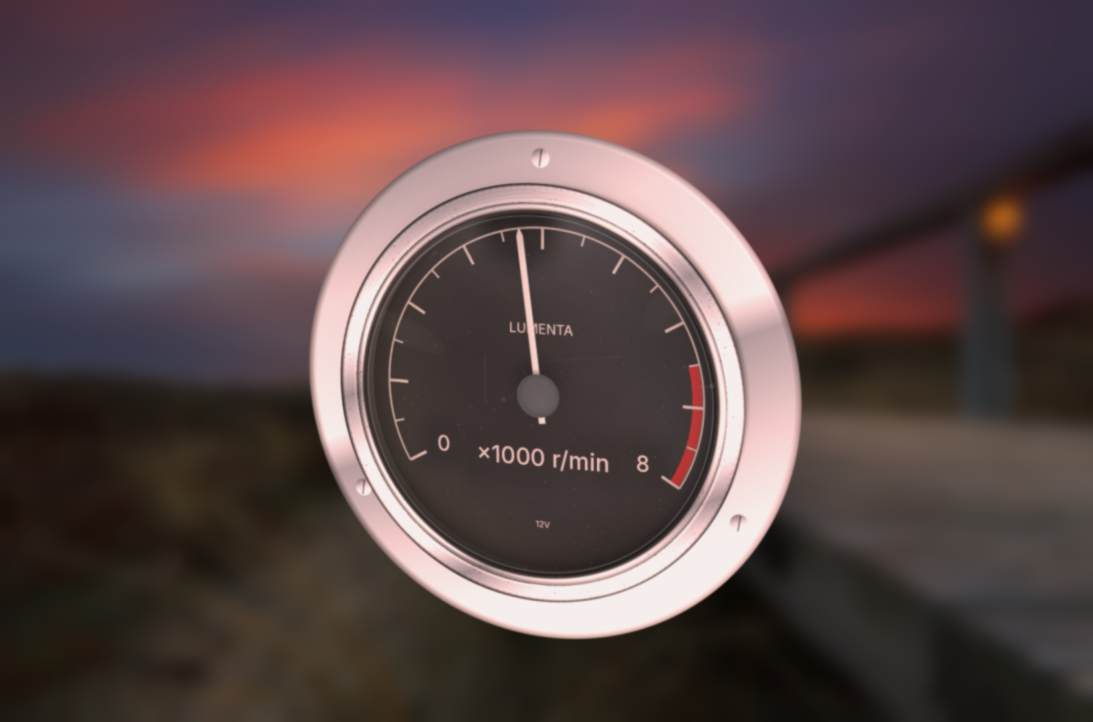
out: 3750 rpm
